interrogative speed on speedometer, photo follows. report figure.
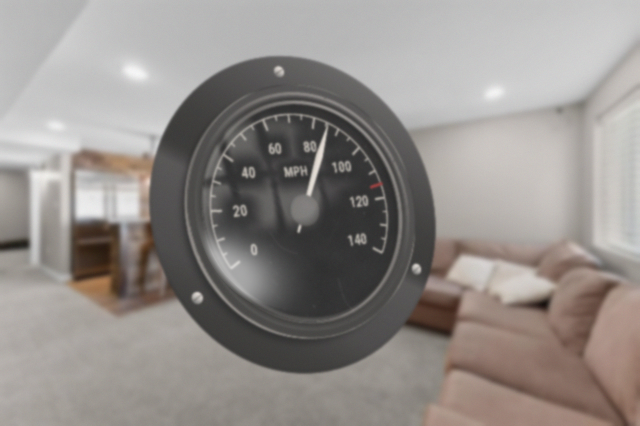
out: 85 mph
